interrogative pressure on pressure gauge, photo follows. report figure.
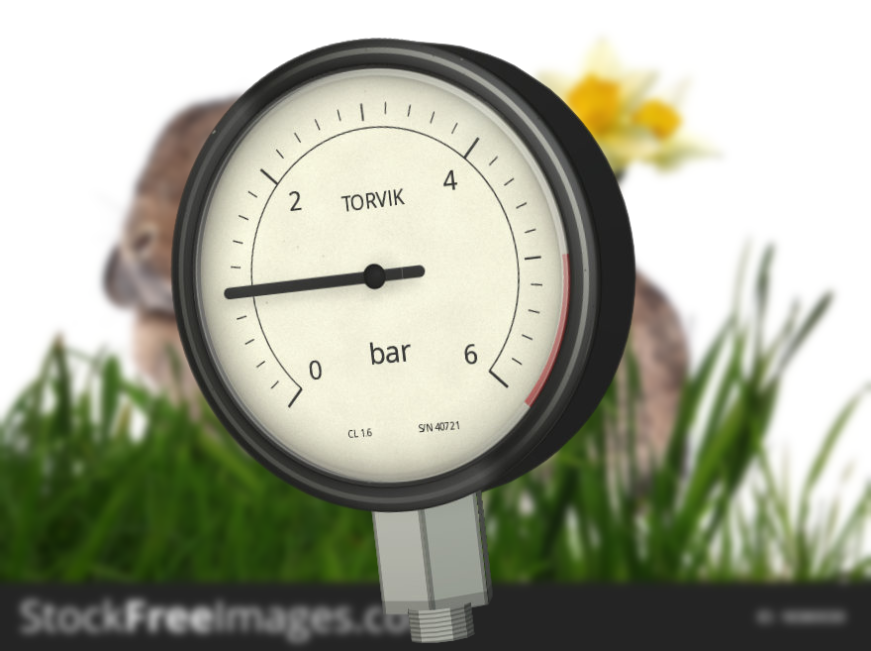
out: 1 bar
